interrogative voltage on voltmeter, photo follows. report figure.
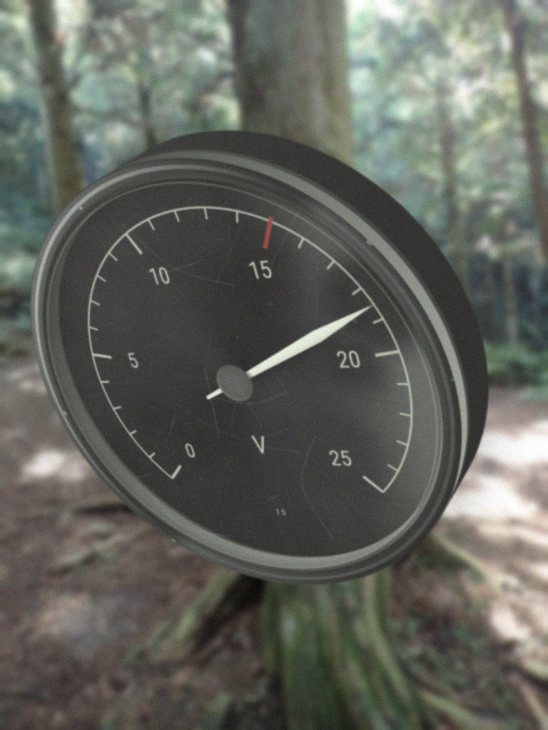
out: 18.5 V
